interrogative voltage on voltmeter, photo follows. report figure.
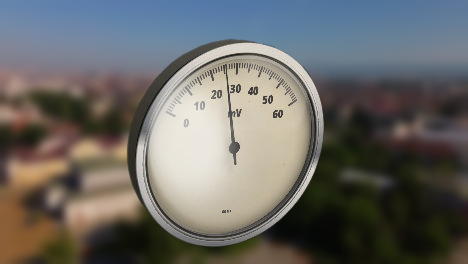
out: 25 mV
